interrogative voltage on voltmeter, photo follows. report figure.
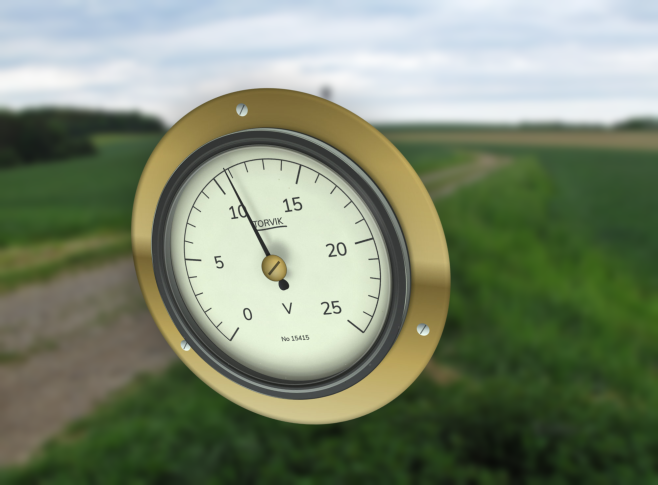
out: 11 V
